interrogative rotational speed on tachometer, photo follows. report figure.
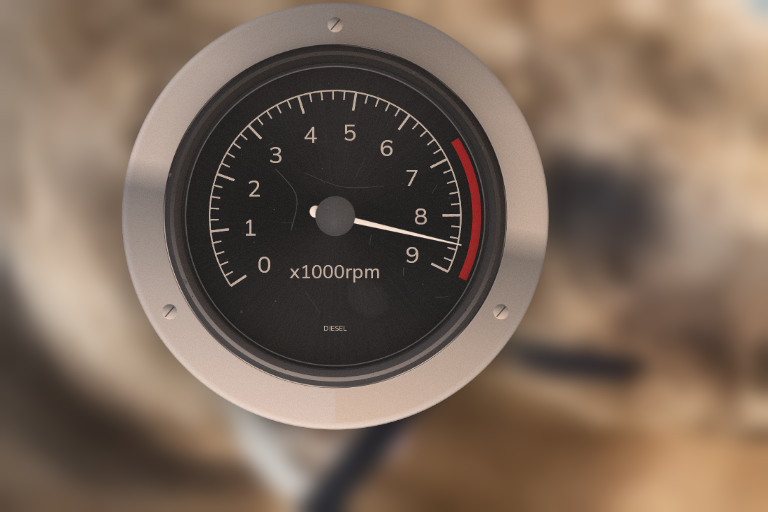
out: 8500 rpm
